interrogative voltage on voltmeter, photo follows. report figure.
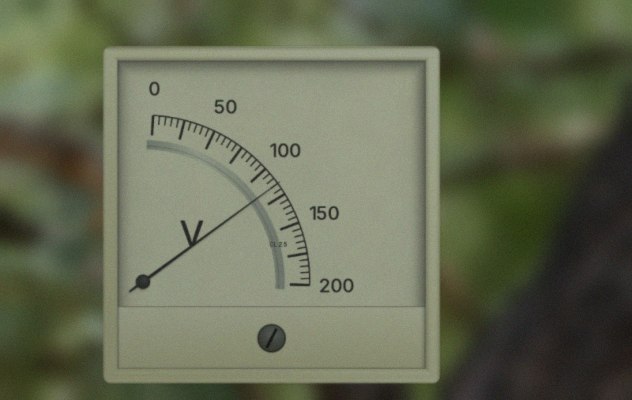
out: 115 V
